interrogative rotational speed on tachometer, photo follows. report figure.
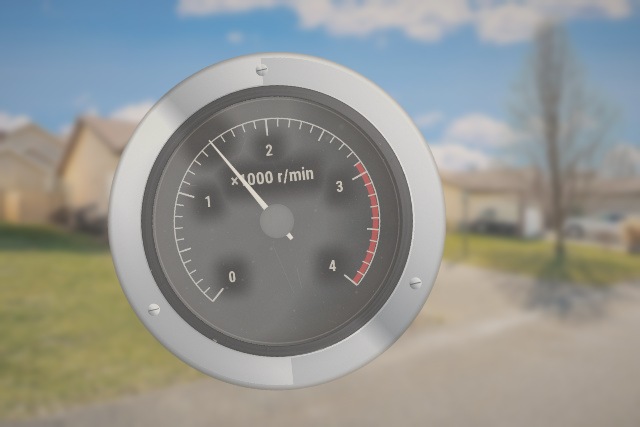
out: 1500 rpm
